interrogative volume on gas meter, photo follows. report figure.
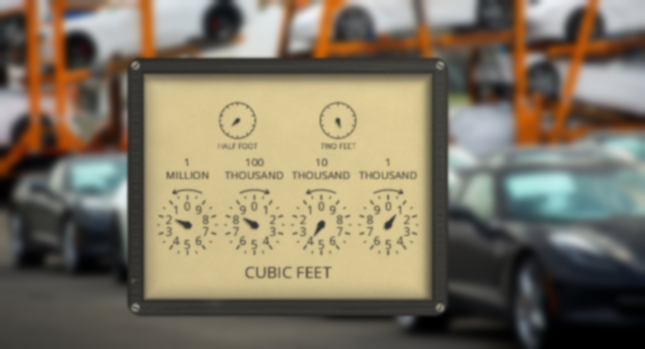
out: 184100 ft³
